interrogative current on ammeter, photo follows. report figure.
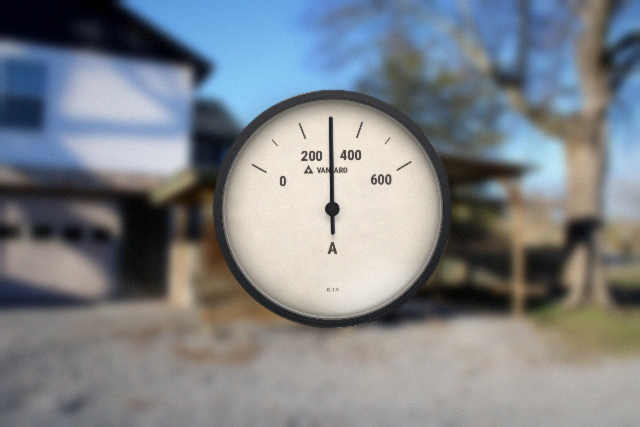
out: 300 A
